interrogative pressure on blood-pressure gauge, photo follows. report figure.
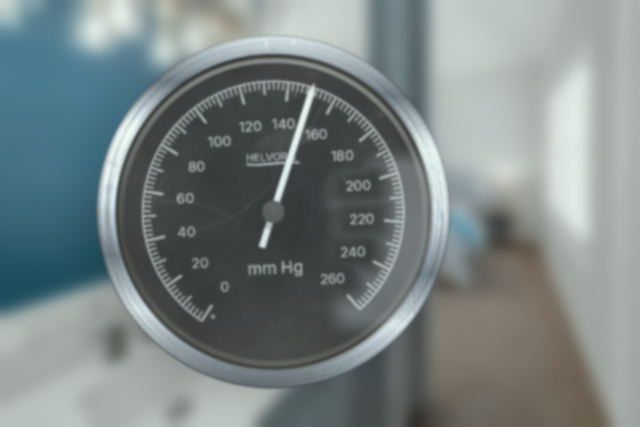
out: 150 mmHg
